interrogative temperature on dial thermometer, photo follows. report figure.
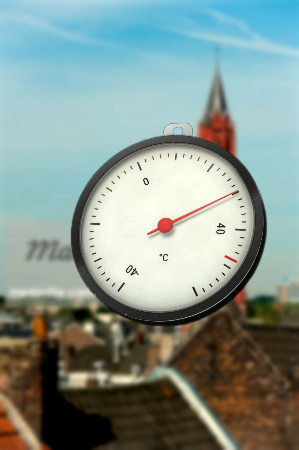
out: 30 °C
